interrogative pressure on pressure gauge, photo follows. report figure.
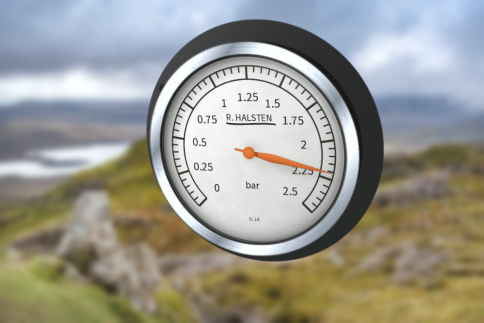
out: 2.2 bar
